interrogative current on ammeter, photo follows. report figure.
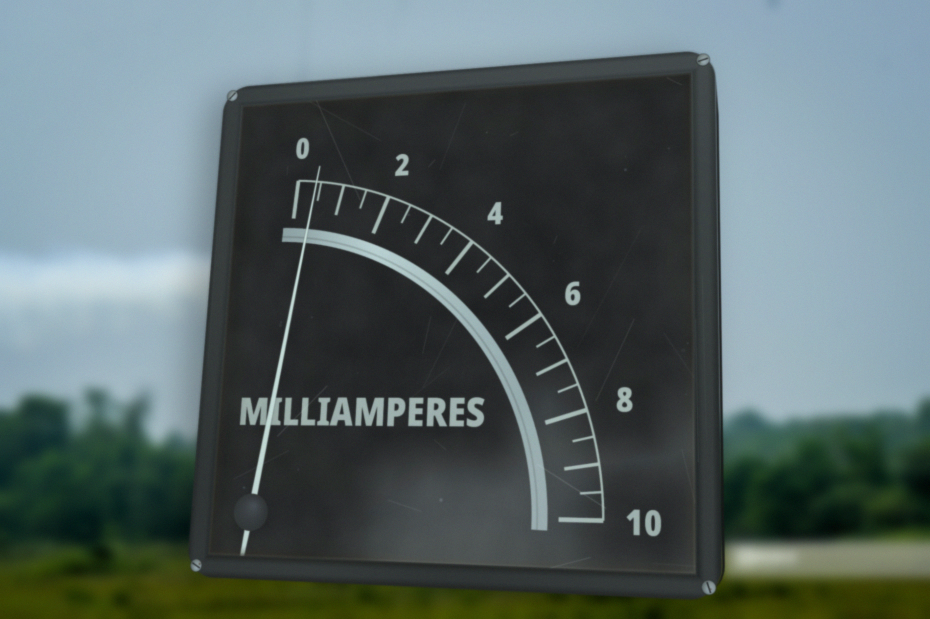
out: 0.5 mA
